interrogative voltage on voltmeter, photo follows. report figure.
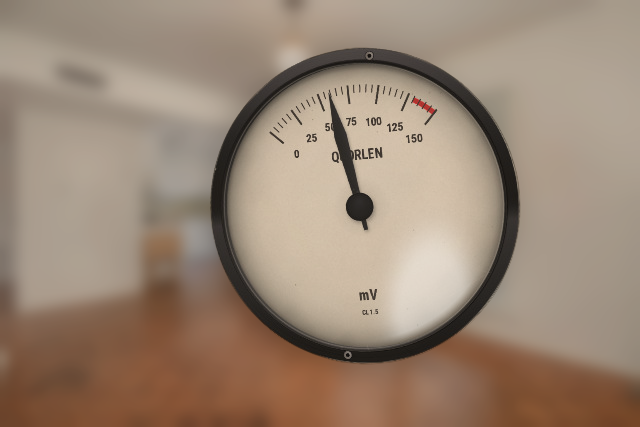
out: 60 mV
